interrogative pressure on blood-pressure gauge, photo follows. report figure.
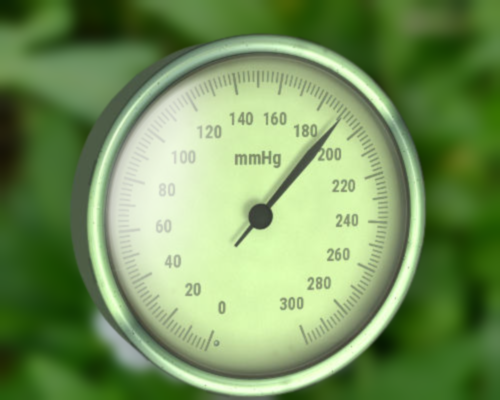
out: 190 mmHg
